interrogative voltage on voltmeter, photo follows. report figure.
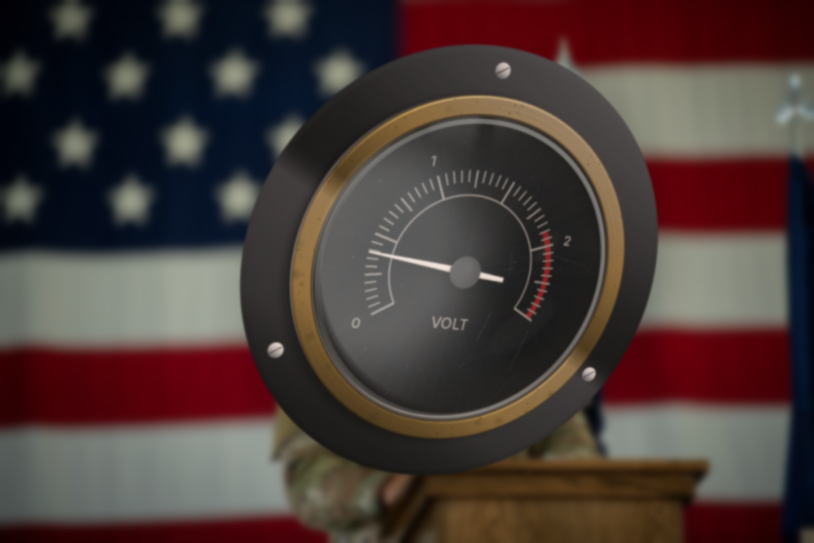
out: 0.4 V
